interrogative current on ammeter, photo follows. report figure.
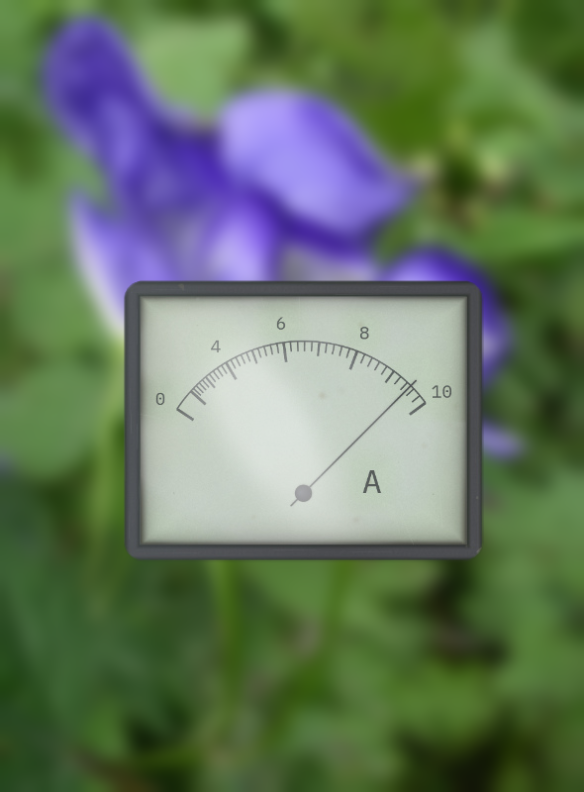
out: 9.5 A
